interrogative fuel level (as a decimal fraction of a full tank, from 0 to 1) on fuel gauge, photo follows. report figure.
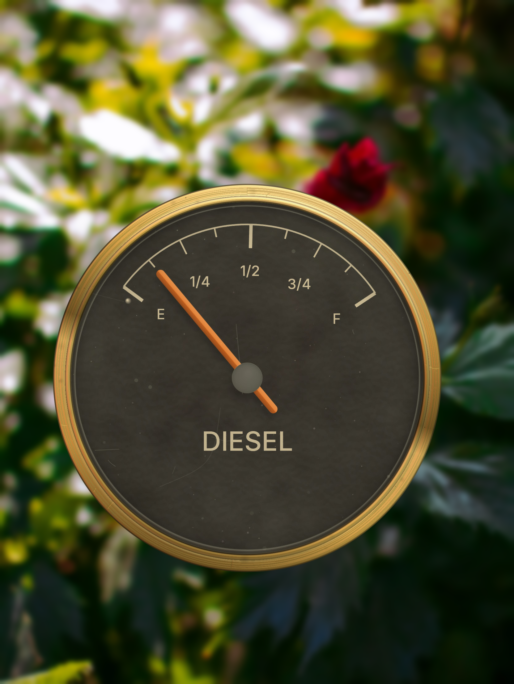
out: 0.125
